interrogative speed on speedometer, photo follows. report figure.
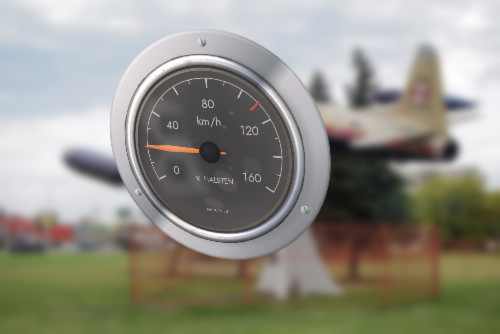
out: 20 km/h
